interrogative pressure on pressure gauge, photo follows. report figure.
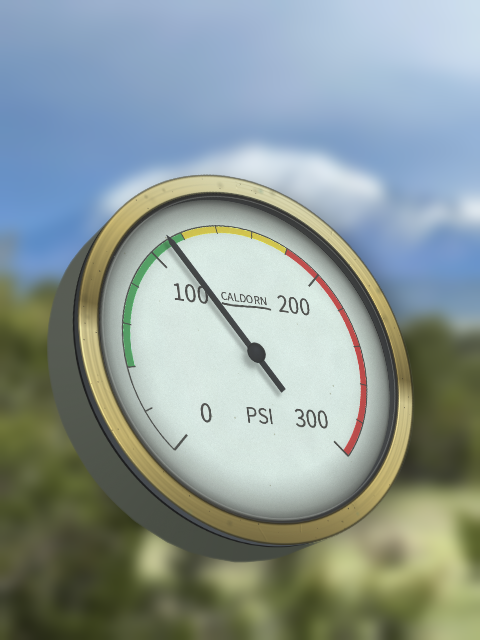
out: 110 psi
